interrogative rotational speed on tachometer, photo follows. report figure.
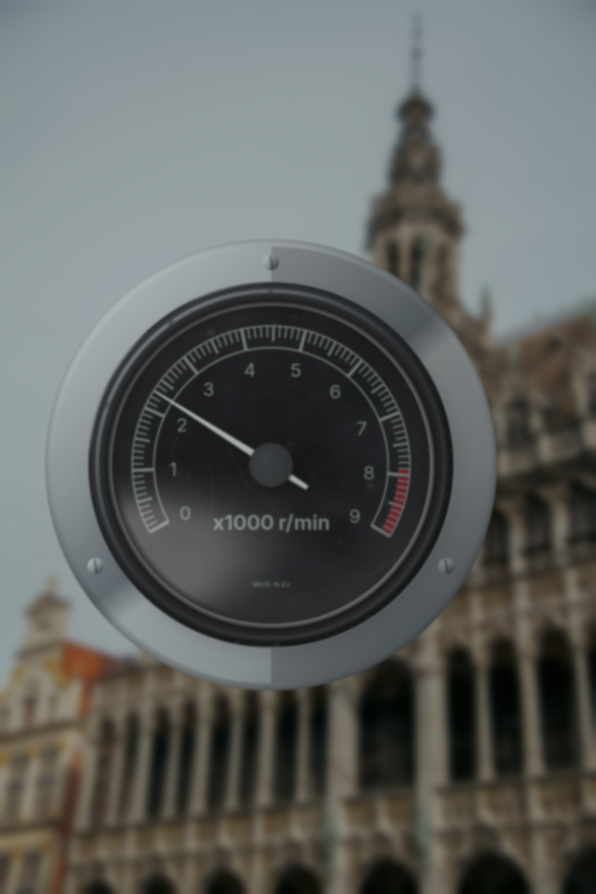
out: 2300 rpm
